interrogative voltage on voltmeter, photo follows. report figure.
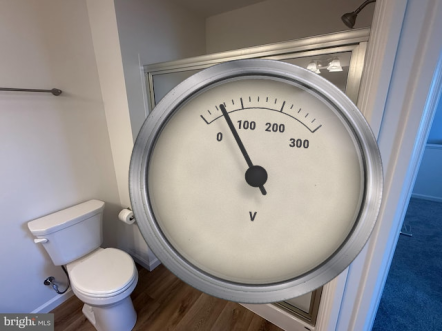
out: 50 V
